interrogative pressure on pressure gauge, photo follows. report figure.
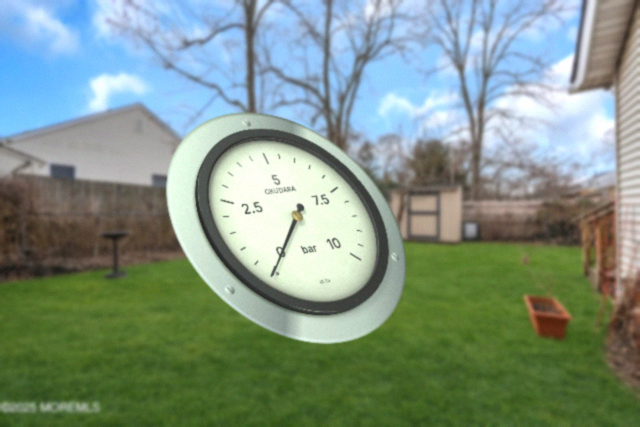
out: 0 bar
